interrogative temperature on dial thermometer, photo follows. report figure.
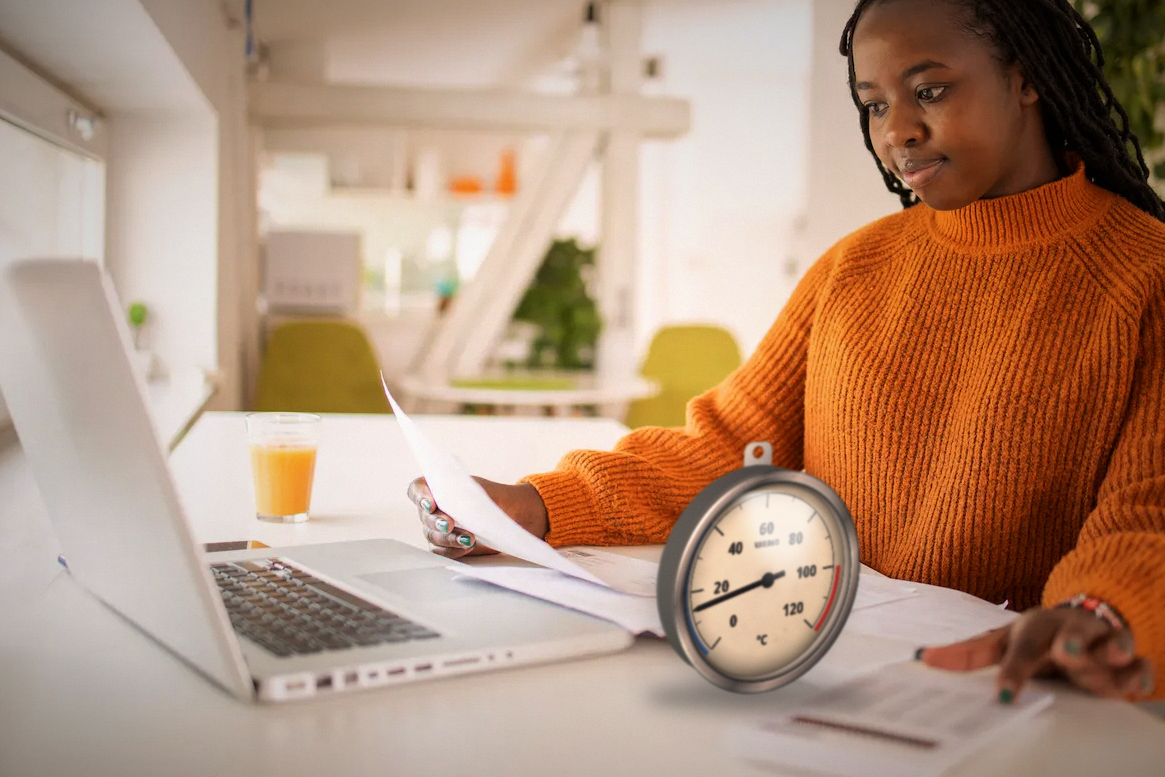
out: 15 °C
